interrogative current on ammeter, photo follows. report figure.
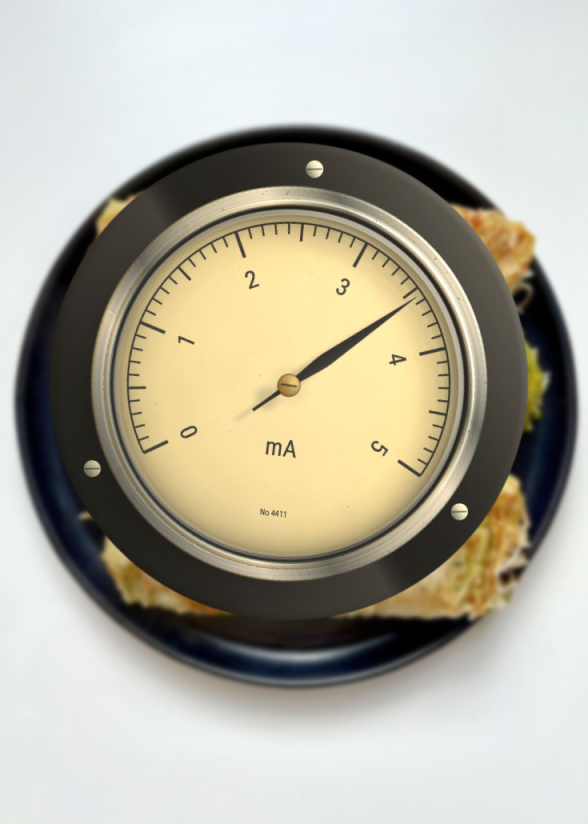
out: 3.55 mA
